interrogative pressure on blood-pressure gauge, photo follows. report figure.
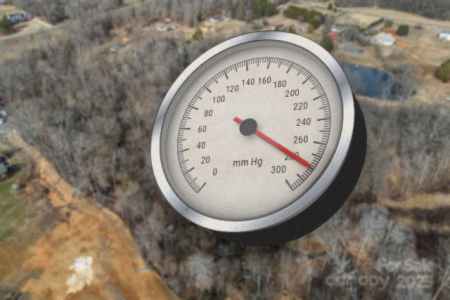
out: 280 mmHg
